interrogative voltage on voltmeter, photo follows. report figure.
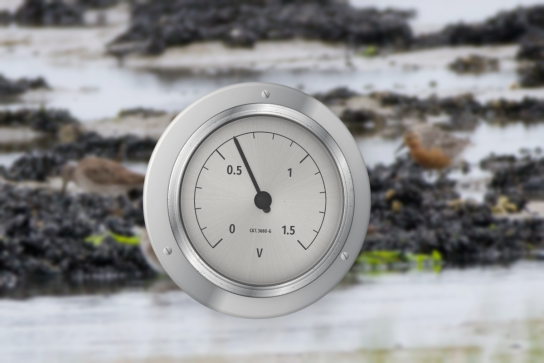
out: 0.6 V
